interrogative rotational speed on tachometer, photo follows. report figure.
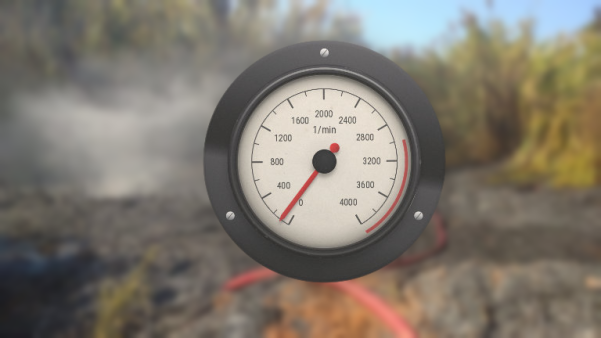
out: 100 rpm
